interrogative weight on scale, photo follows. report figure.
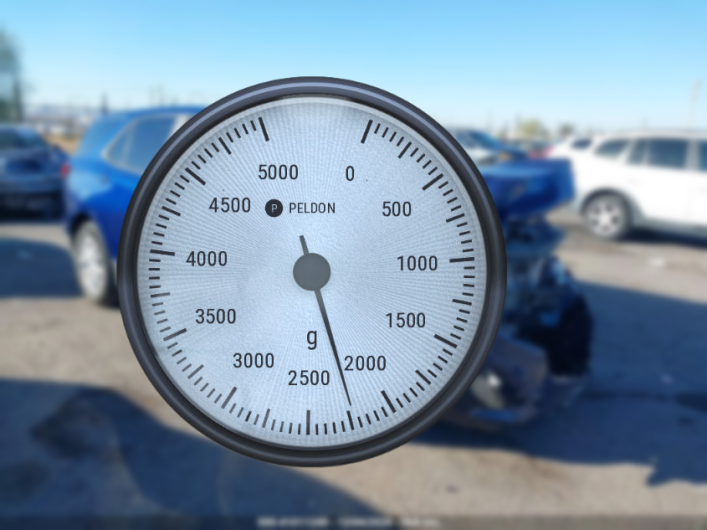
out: 2225 g
